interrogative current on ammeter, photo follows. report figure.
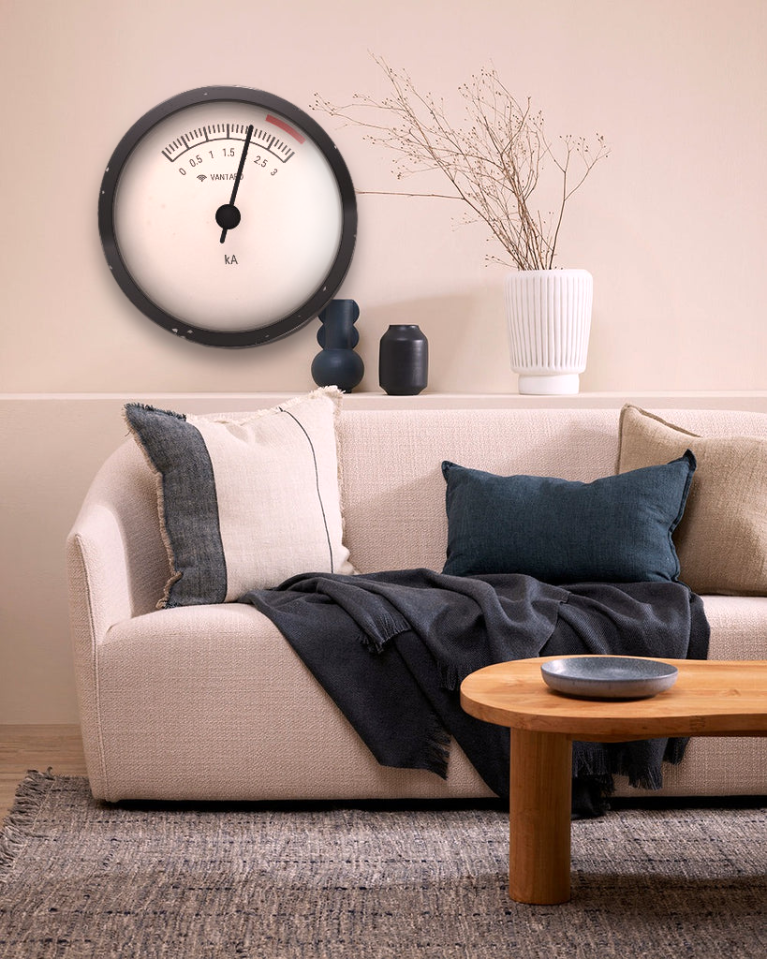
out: 2 kA
